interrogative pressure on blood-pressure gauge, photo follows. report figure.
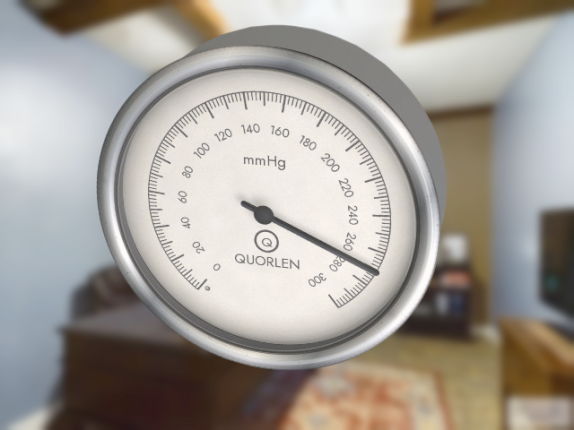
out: 270 mmHg
